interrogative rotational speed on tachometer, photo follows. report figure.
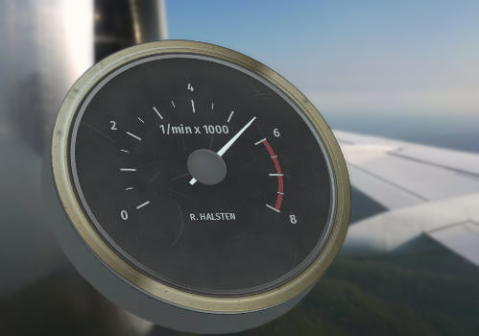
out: 5500 rpm
